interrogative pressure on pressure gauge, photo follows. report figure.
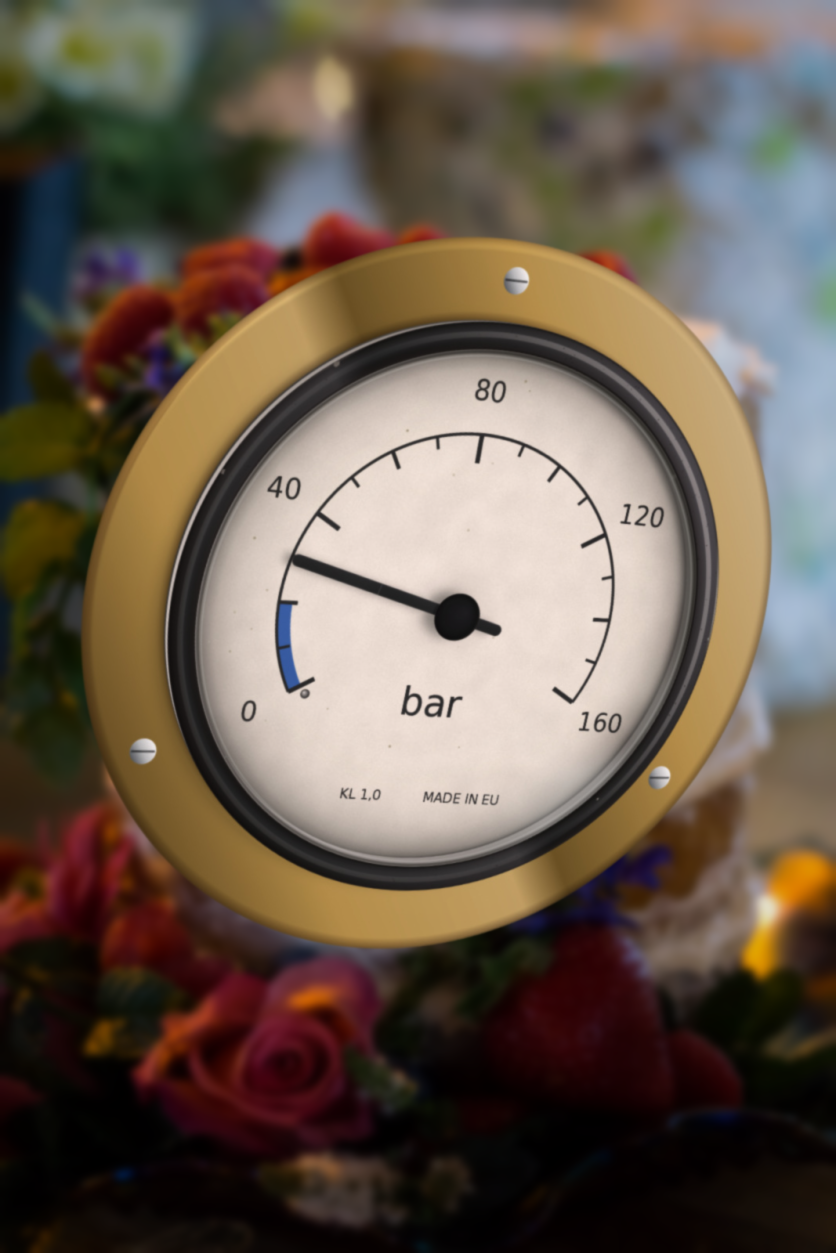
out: 30 bar
